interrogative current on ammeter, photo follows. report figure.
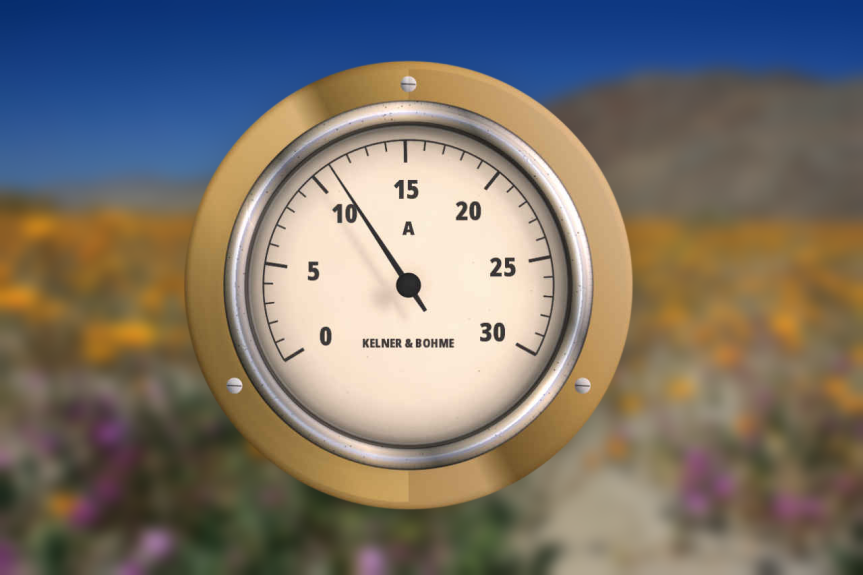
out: 11 A
